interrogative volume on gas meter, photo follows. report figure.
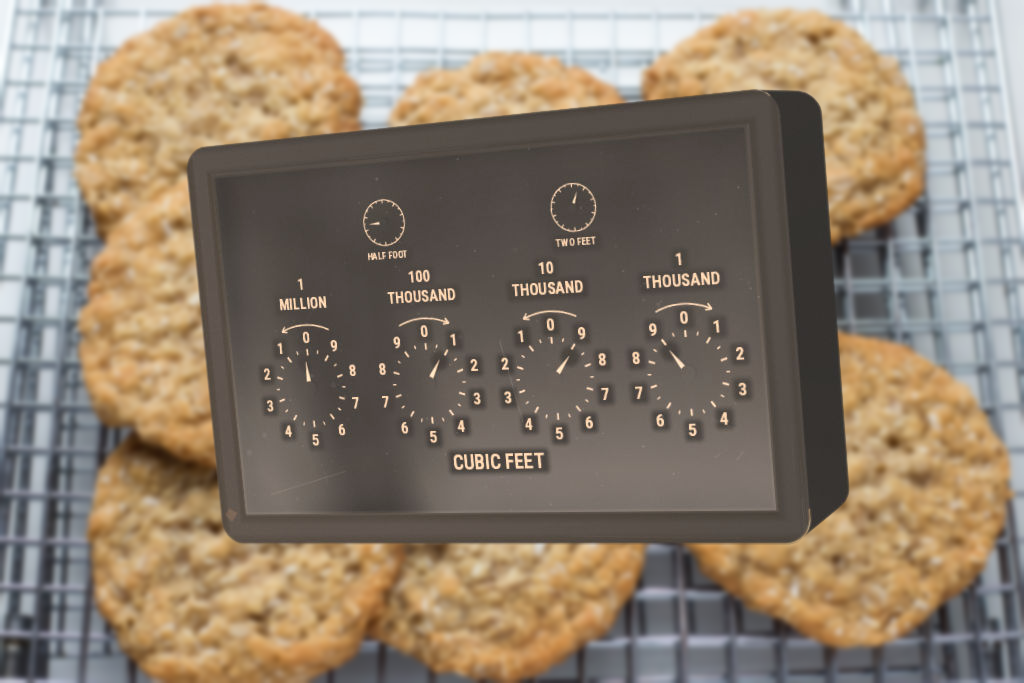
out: 8900 ft³
